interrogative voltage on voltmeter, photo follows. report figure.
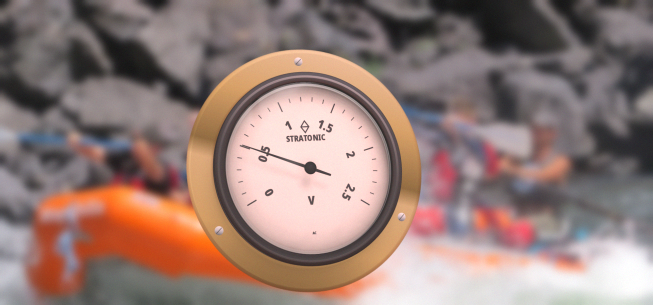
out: 0.5 V
